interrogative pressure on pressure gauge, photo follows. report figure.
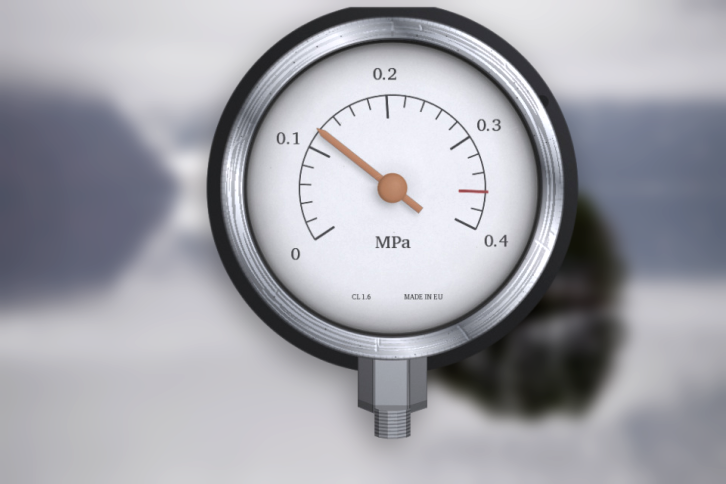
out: 0.12 MPa
